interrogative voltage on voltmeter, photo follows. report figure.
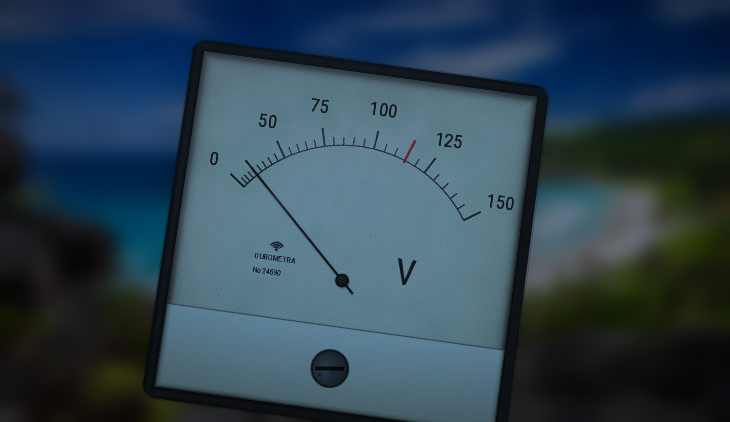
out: 25 V
